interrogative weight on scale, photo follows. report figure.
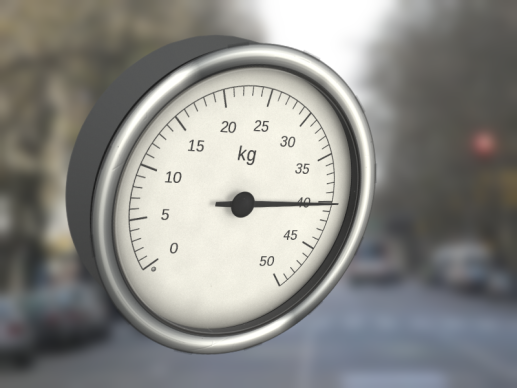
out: 40 kg
